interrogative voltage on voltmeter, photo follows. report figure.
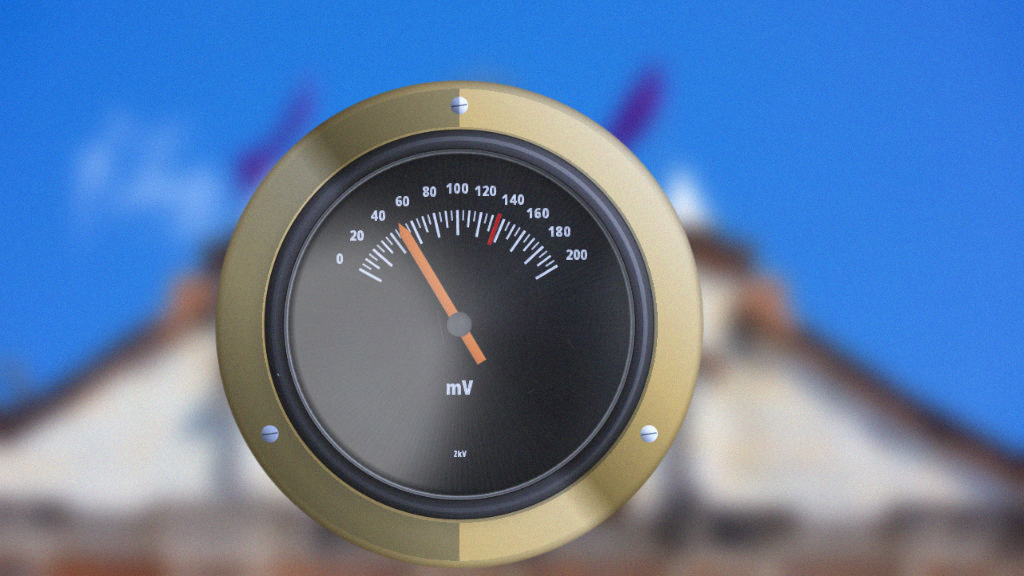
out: 50 mV
